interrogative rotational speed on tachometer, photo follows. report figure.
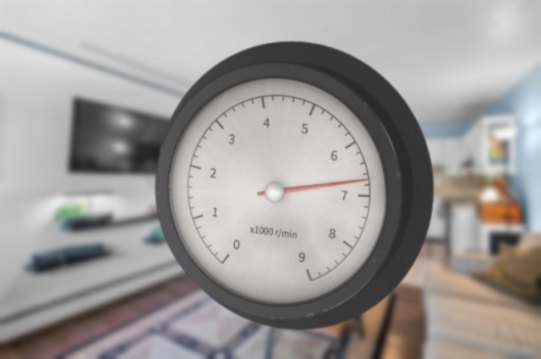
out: 6700 rpm
